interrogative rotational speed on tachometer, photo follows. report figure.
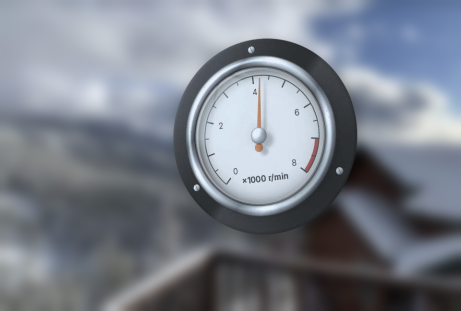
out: 4250 rpm
